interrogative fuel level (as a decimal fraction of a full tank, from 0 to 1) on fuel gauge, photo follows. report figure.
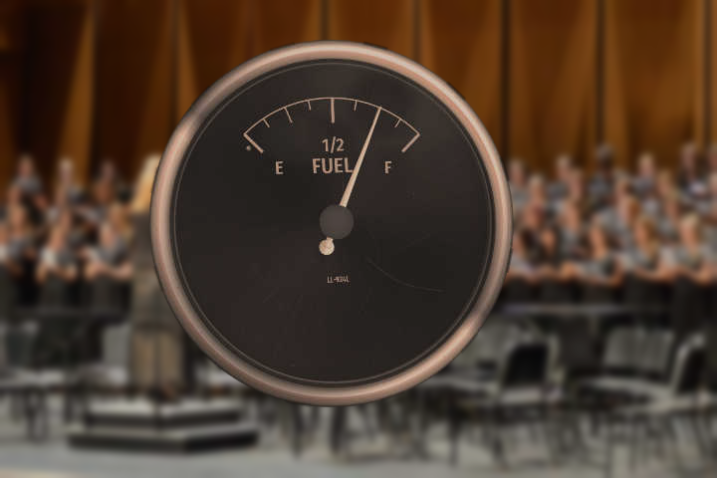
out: 0.75
